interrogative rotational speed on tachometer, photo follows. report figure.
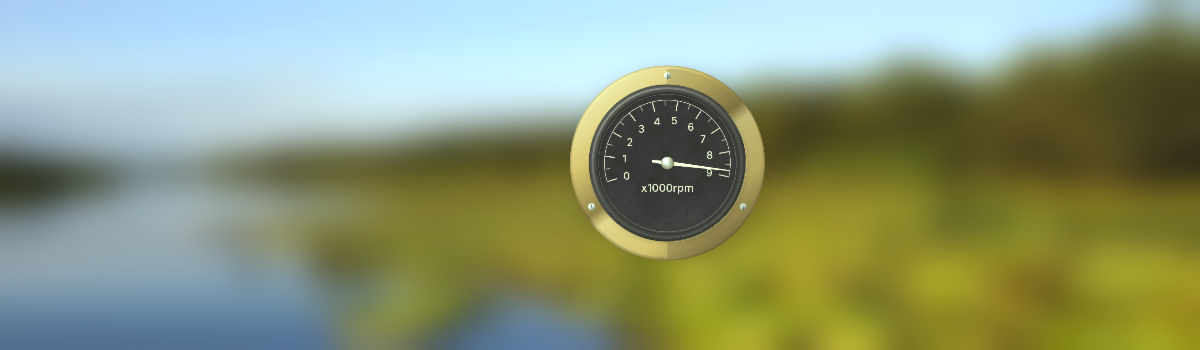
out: 8750 rpm
